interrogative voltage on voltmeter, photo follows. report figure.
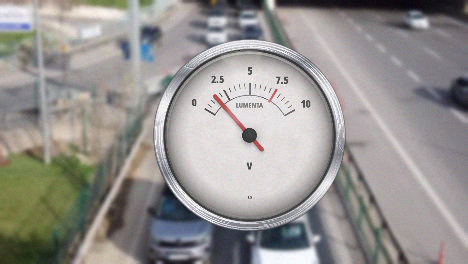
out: 1.5 V
